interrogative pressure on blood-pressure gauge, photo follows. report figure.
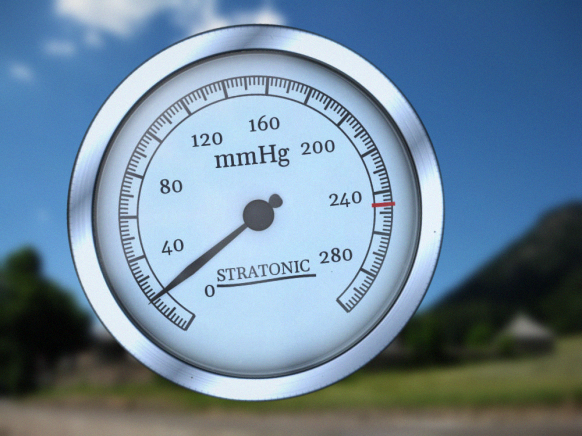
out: 20 mmHg
